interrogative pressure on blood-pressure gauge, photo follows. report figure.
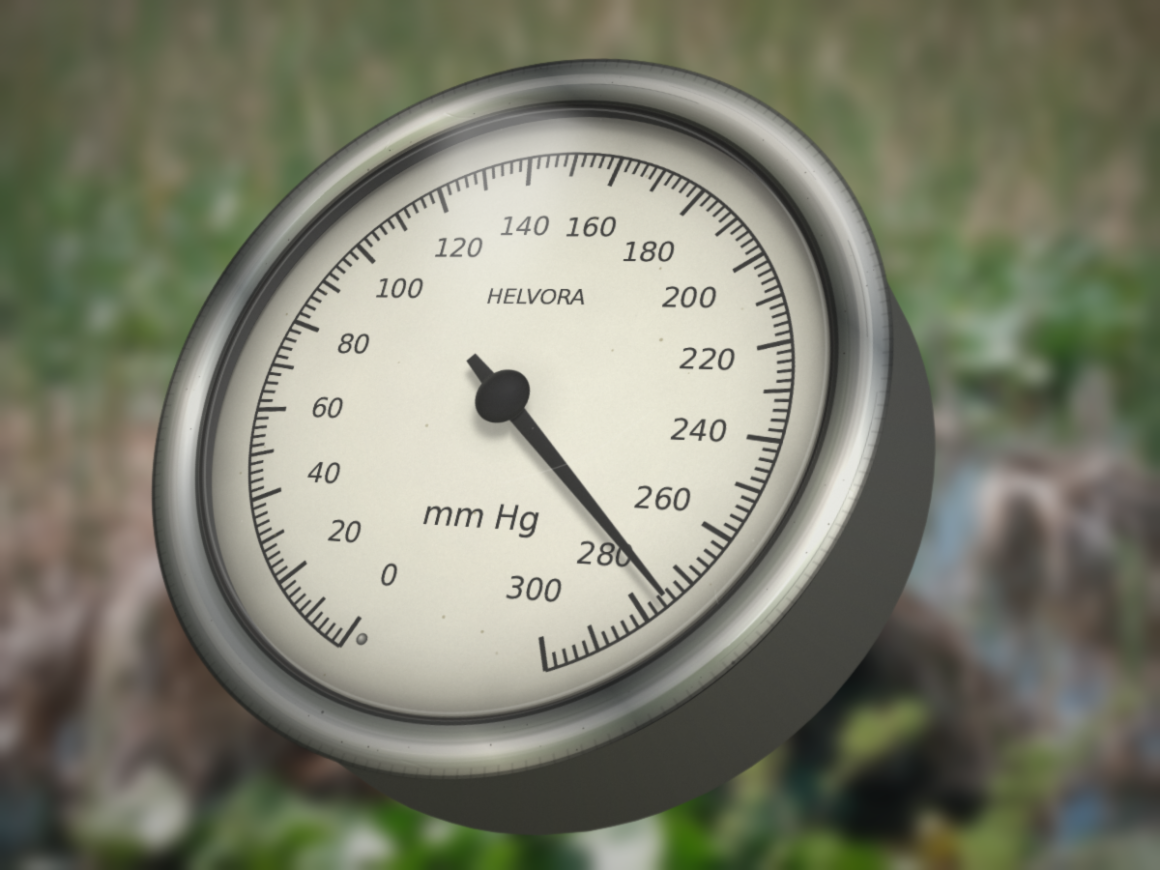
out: 275 mmHg
